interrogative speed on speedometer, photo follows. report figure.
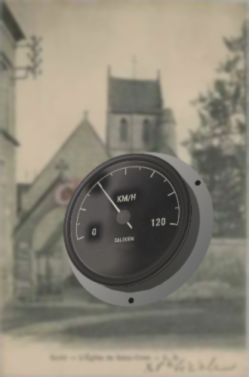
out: 40 km/h
